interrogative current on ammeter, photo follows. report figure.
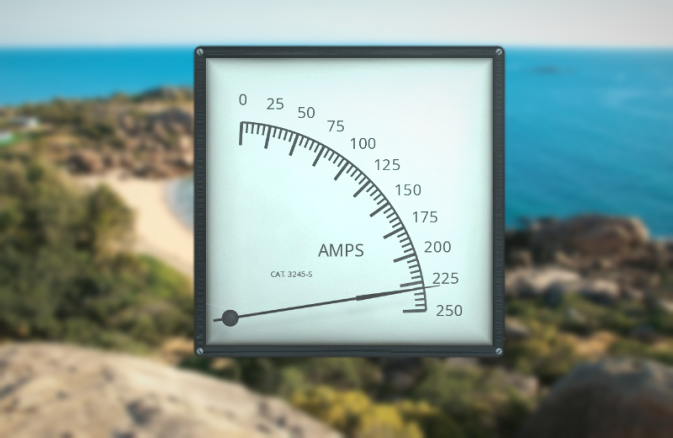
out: 230 A
